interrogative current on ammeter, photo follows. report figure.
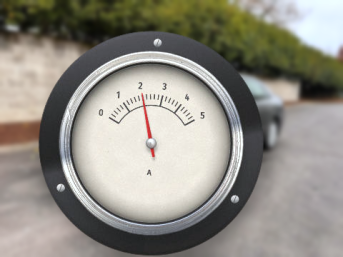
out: 2 A
